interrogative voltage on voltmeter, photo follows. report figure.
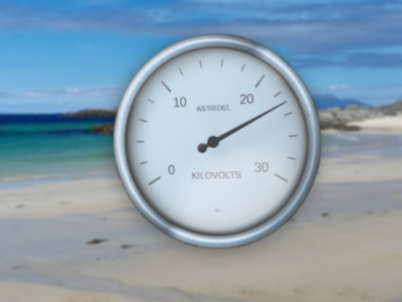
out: 23 kV
